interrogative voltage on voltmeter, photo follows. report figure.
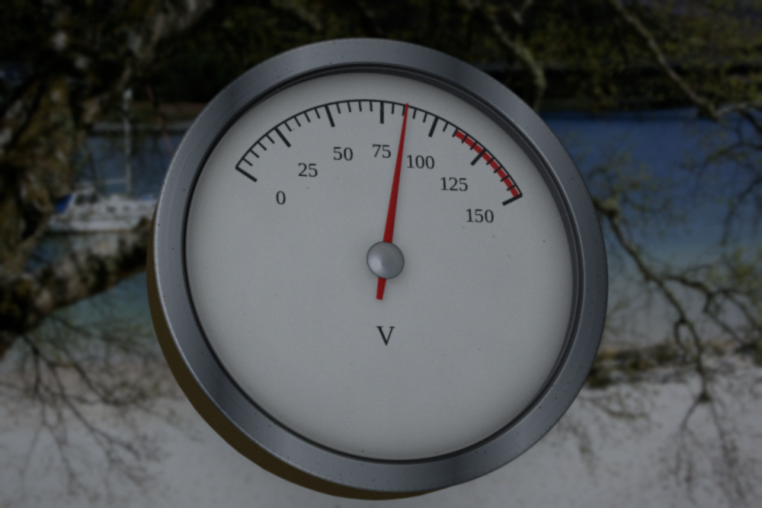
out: 85 V
